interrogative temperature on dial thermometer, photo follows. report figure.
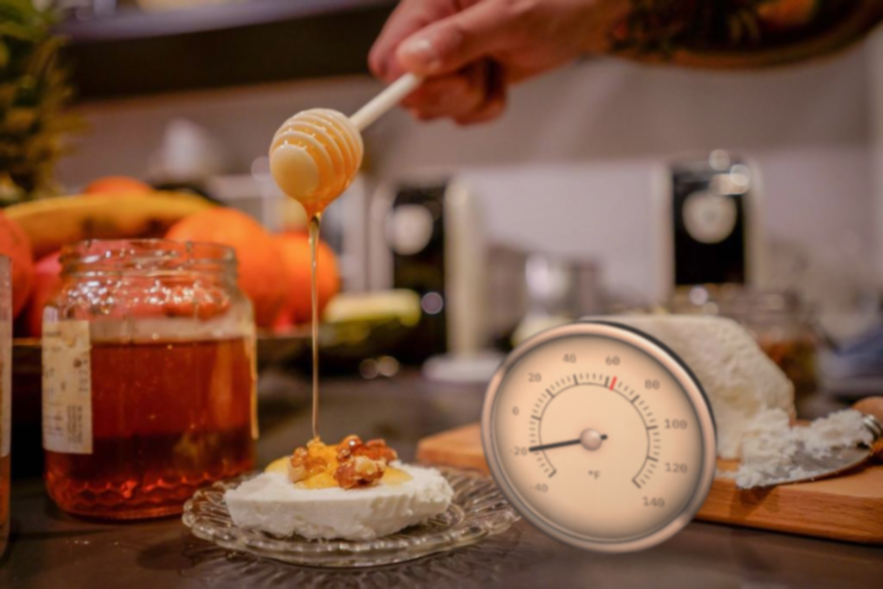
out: -20 °F
